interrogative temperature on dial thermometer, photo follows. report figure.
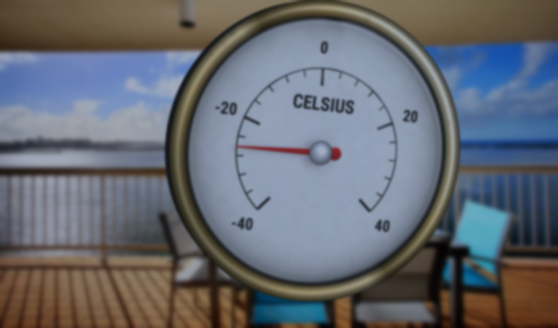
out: -26 °C
